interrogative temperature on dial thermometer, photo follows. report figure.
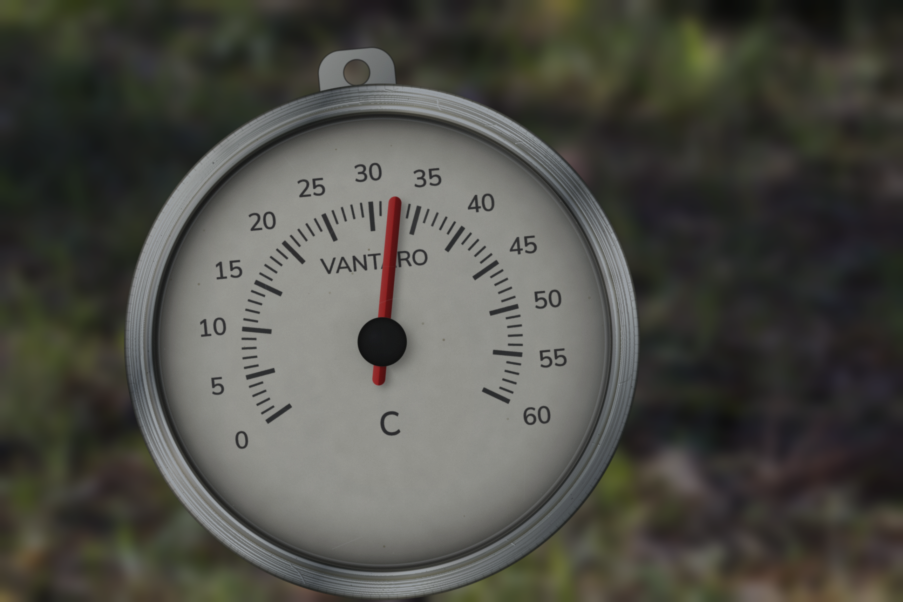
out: 32.5 °C
